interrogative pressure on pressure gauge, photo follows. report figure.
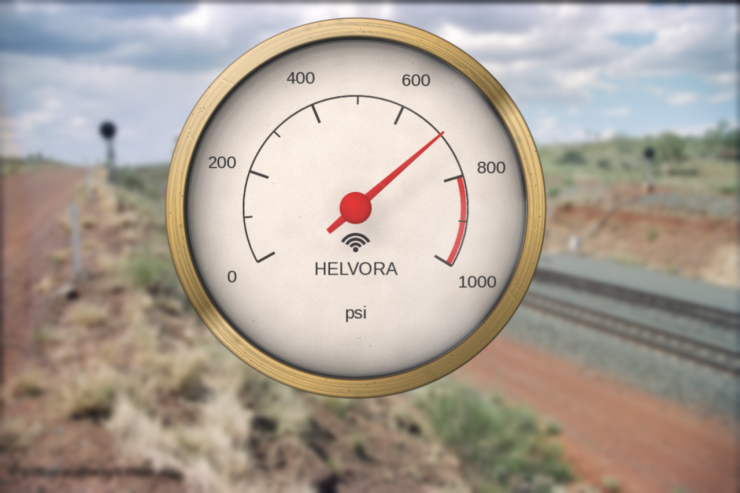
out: 700 psi
